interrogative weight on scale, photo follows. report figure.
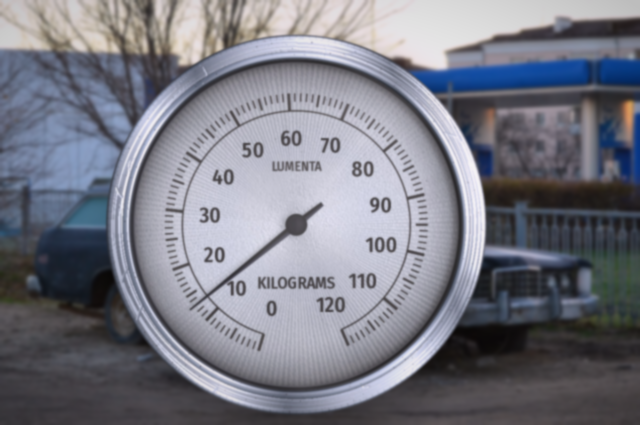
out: 13 kg
